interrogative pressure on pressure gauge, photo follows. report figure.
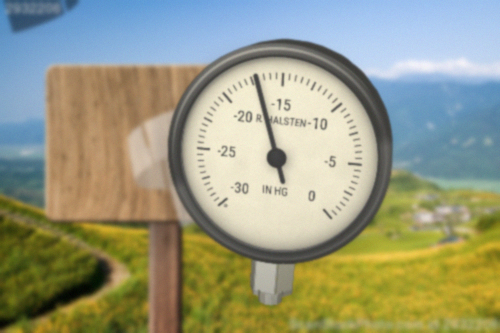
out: -17 inHg
